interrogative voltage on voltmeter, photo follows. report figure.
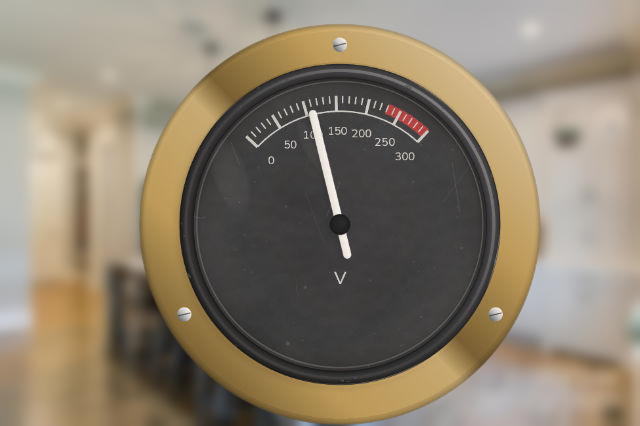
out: 110 V
